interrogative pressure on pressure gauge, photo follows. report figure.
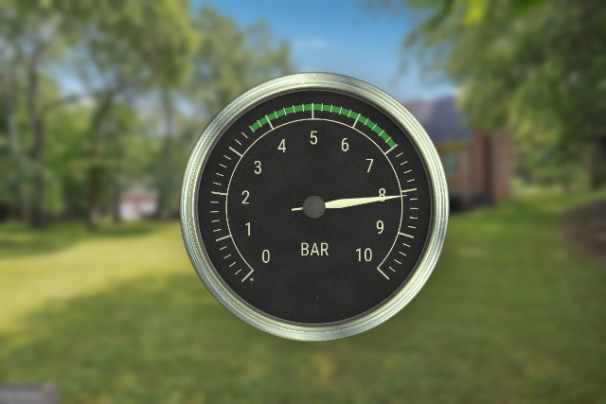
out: 8.1 bar
